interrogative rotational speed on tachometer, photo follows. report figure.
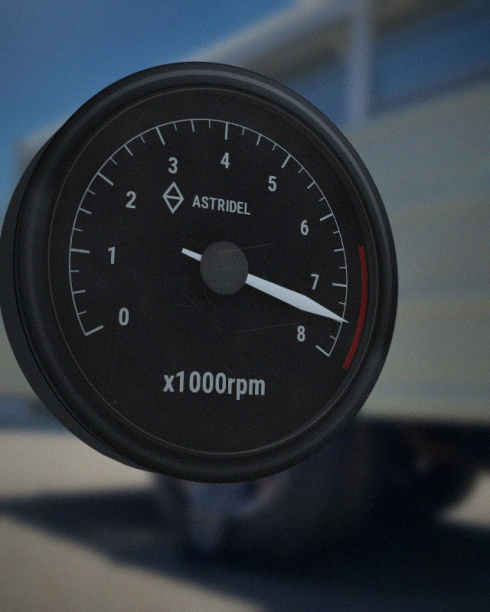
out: 7500 rpm
